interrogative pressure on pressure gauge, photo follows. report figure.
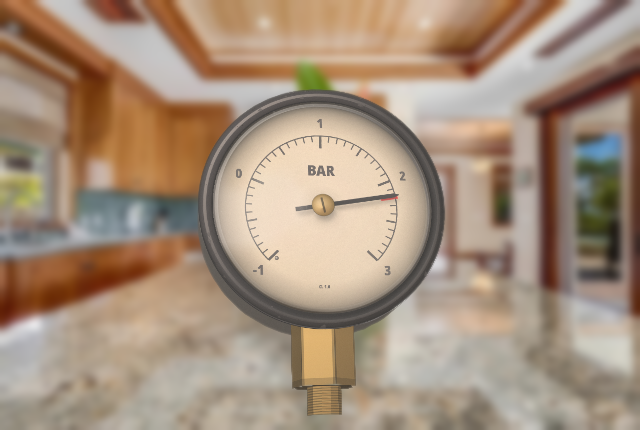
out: 2.2 bar
